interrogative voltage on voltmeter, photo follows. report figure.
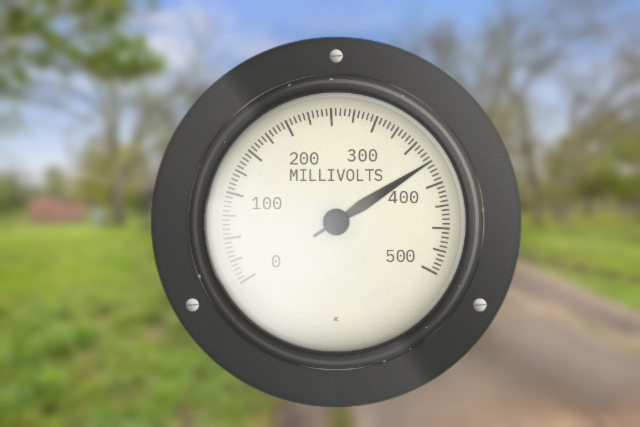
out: 375 mV
